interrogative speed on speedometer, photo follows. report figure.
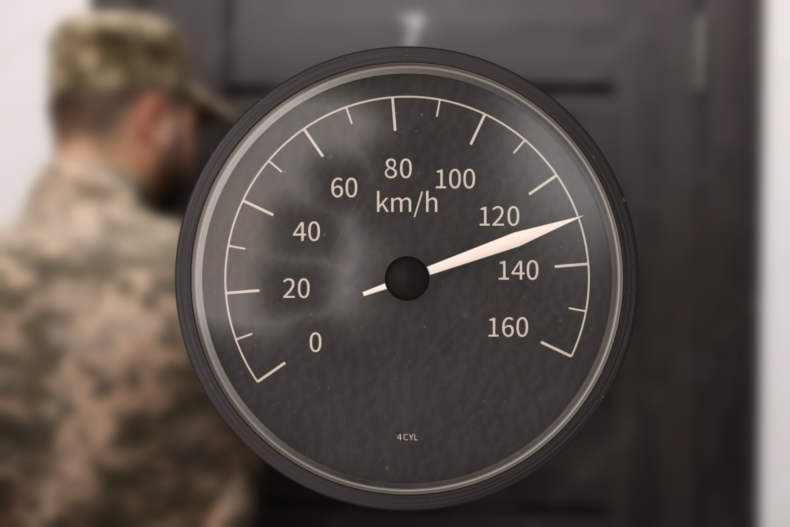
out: 130 km/h
